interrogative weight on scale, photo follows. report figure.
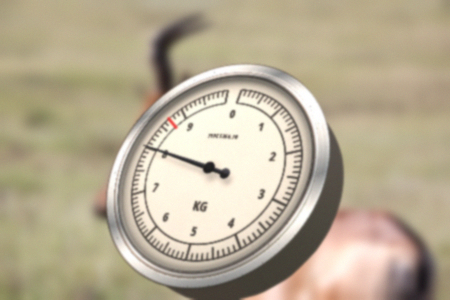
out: 8 kg
